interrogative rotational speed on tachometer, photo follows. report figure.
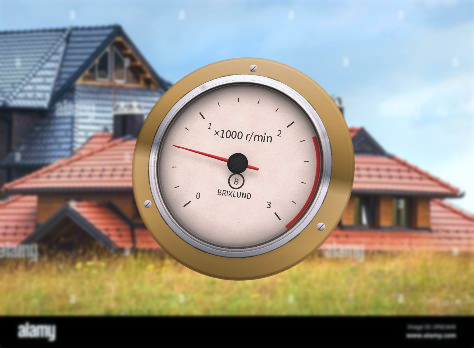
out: 600 rpm
